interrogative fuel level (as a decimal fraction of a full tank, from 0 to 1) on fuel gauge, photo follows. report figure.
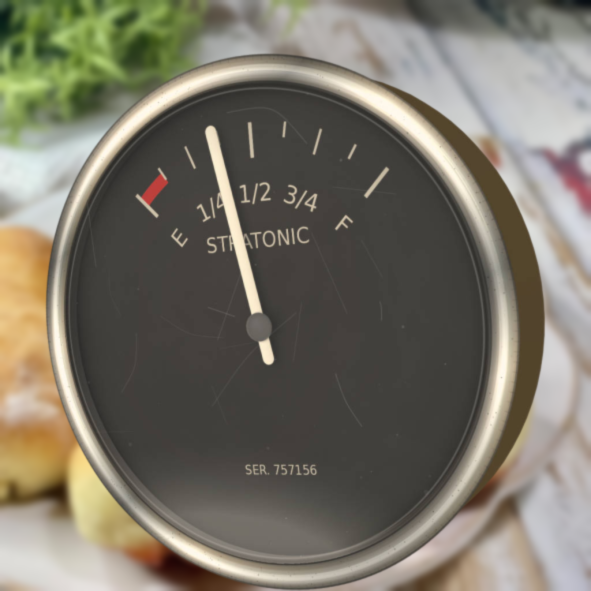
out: 0.375
